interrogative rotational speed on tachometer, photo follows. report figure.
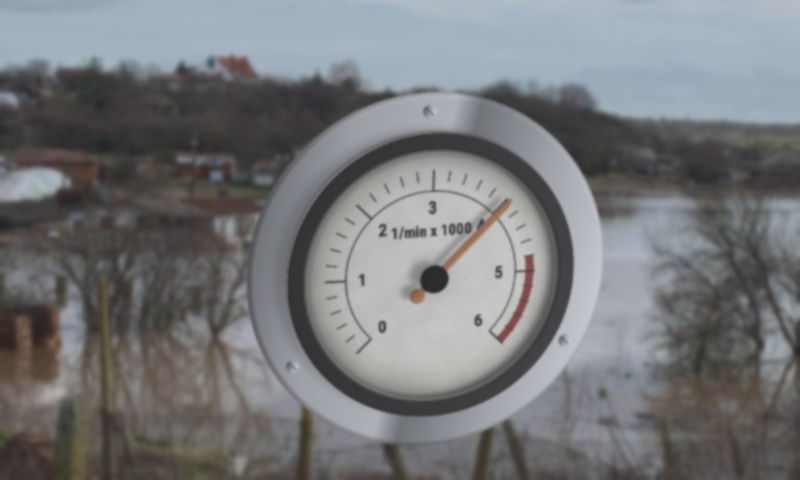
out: 4000 rpm
